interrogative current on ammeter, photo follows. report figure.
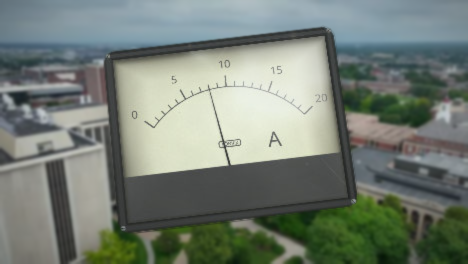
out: 8 A
